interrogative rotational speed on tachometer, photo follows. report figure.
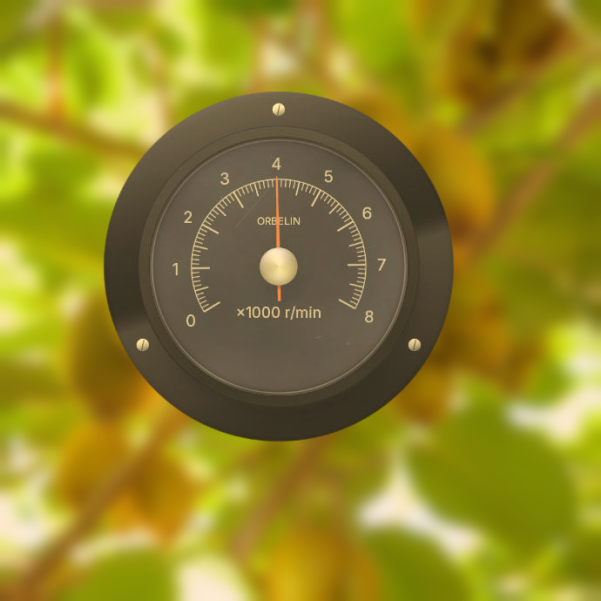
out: 4000 rpm
